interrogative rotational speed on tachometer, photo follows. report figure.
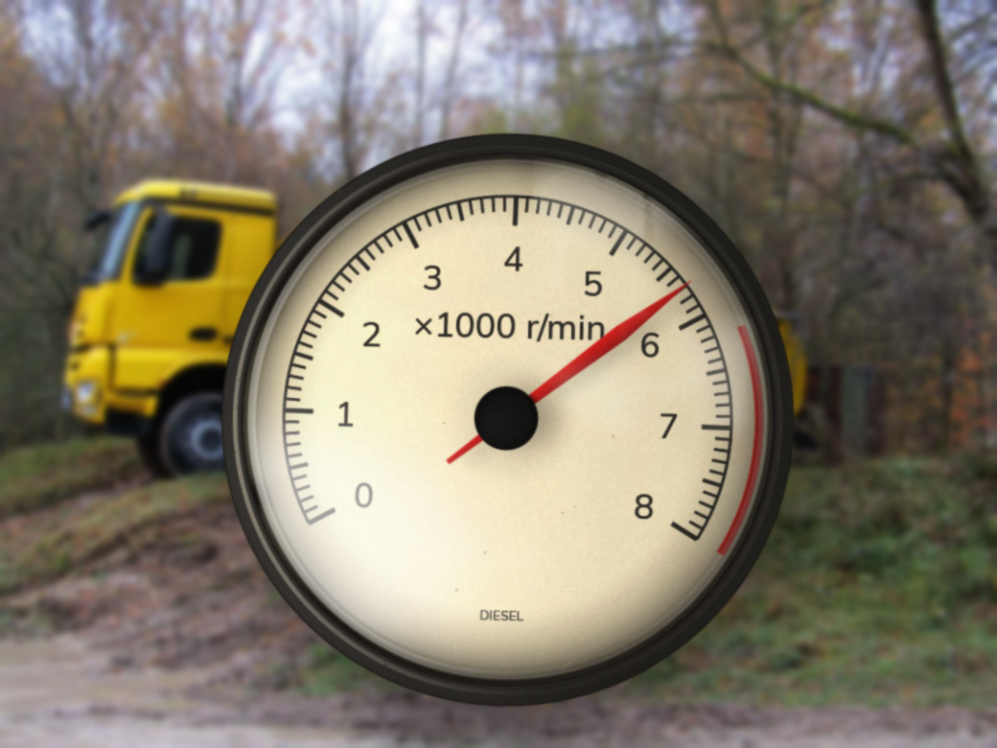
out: 5700 rpm
